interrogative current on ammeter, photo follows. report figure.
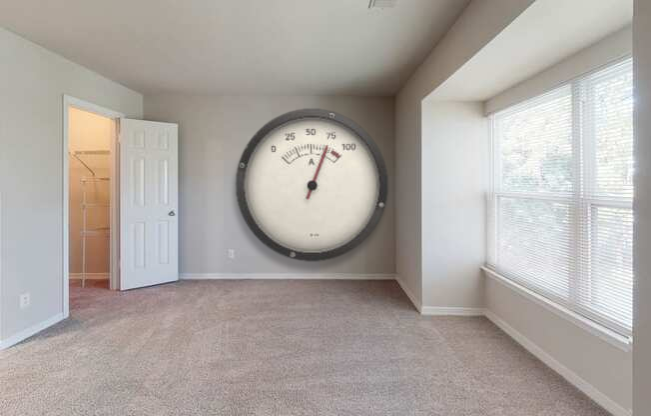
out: 75 A
